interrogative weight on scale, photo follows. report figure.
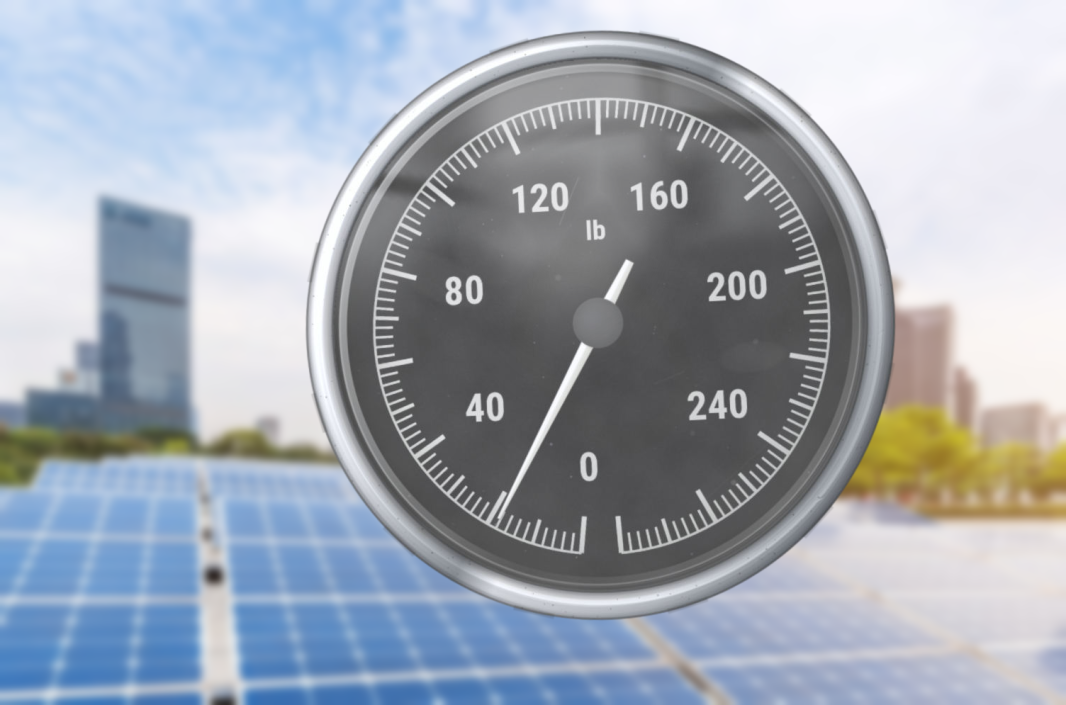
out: 18 lb
